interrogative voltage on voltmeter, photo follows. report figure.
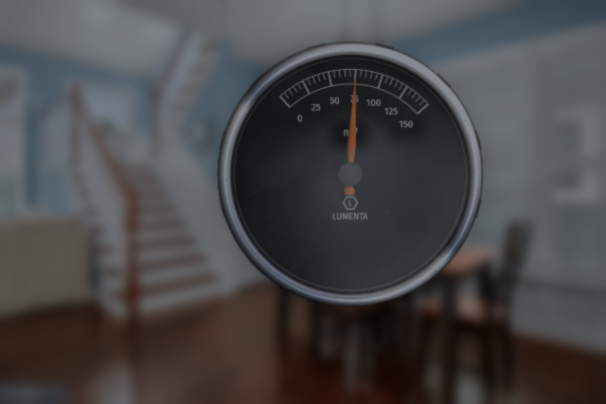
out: 75 mV
